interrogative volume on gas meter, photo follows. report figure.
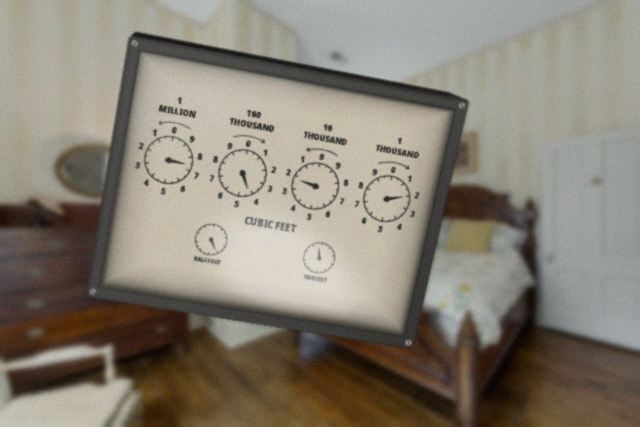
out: 742200 ft³
